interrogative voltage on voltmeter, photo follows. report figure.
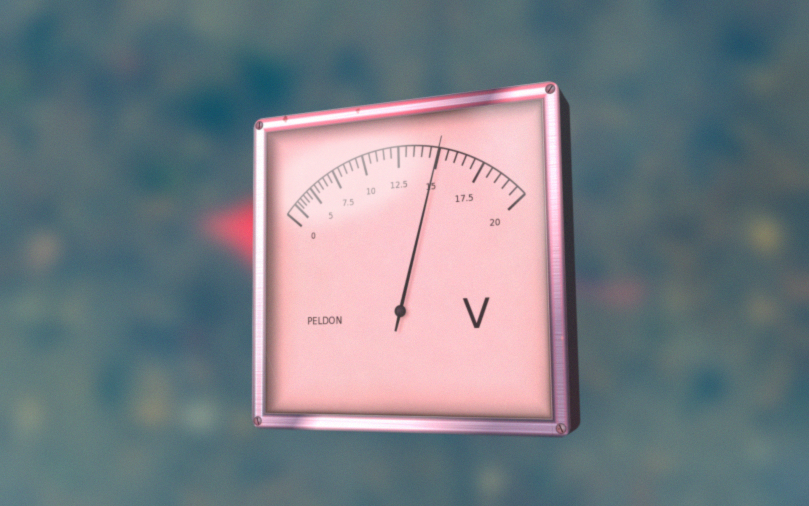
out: 15 V
